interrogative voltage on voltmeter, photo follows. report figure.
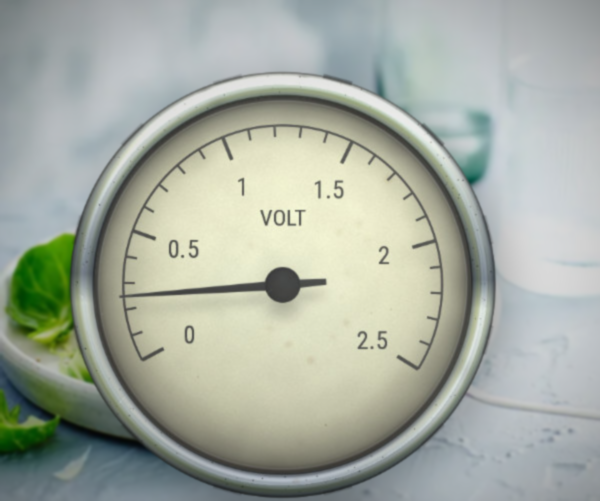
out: 0.25 V
